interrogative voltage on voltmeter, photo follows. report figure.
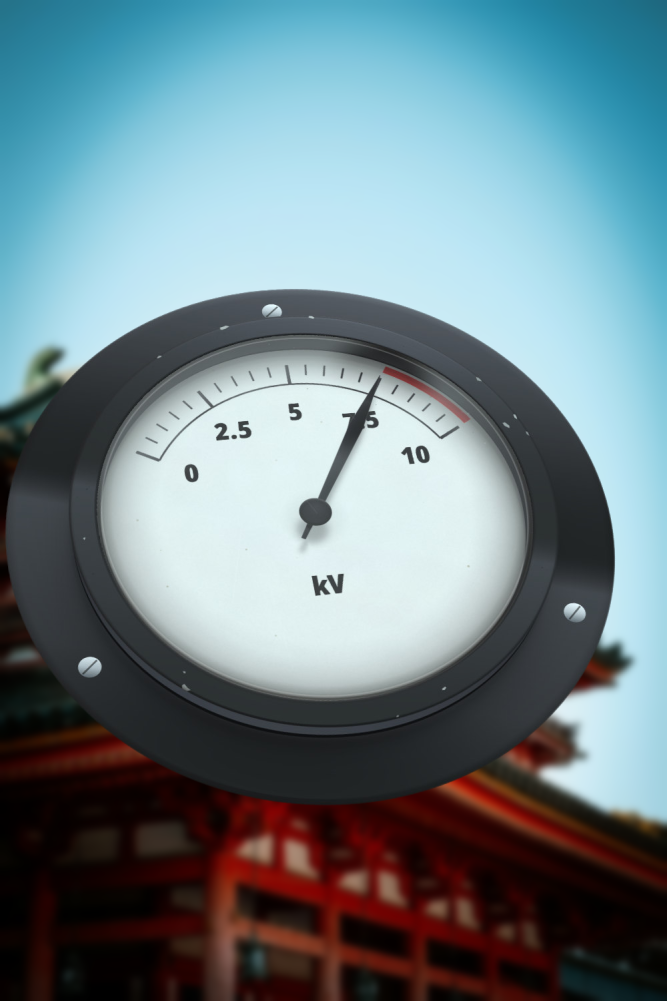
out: 7.5 kV
